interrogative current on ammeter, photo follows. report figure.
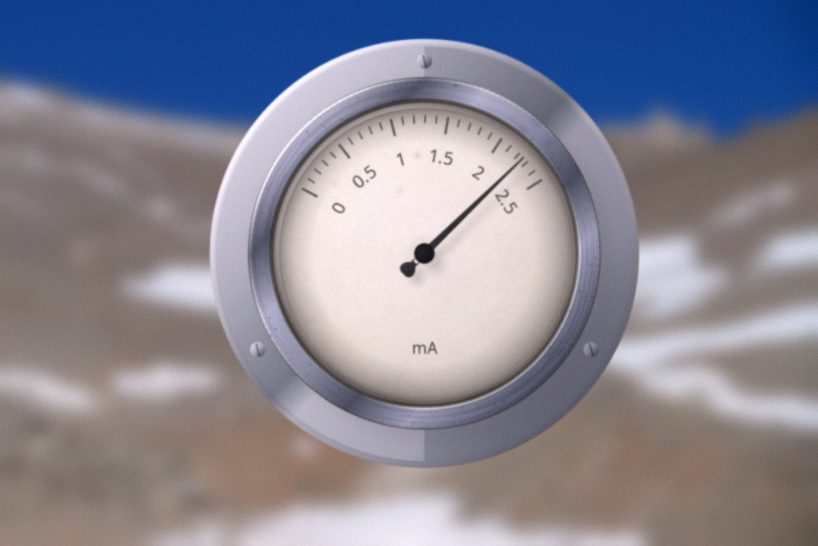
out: 2.25 mA
